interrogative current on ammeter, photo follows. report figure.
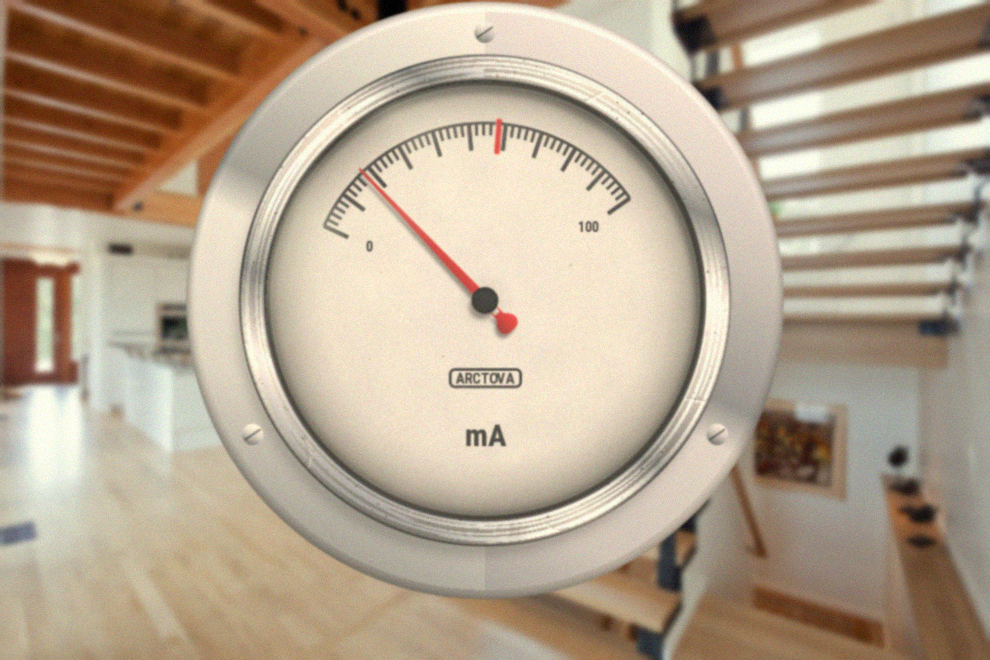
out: 18 mA
